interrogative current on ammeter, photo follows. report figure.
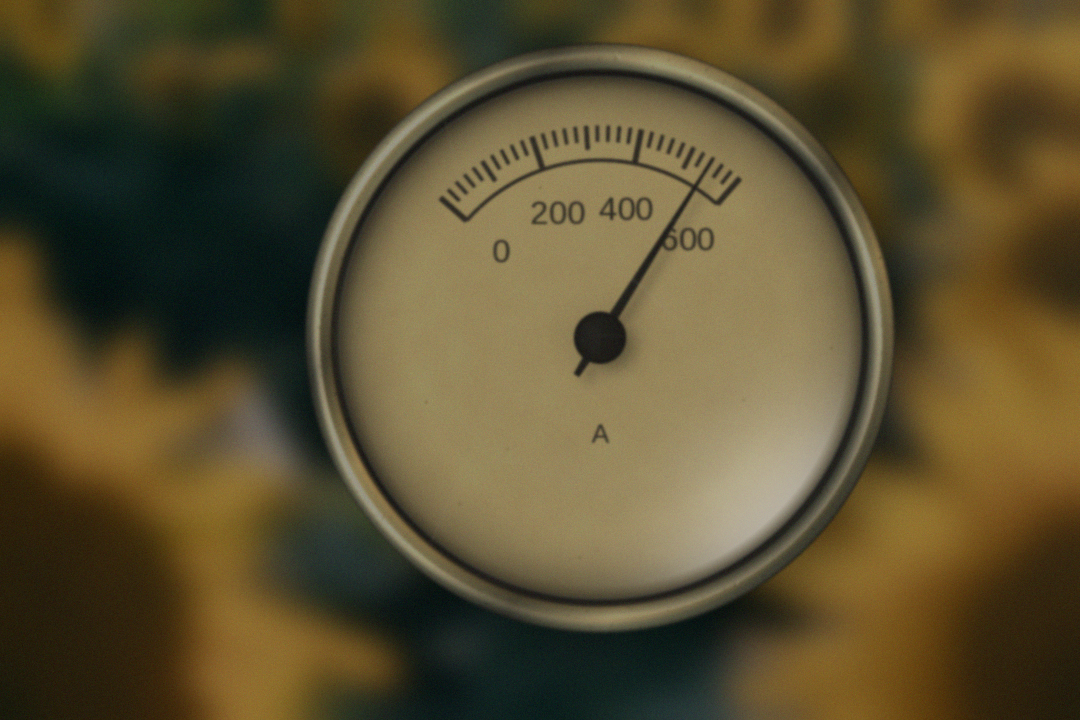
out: 540 A
